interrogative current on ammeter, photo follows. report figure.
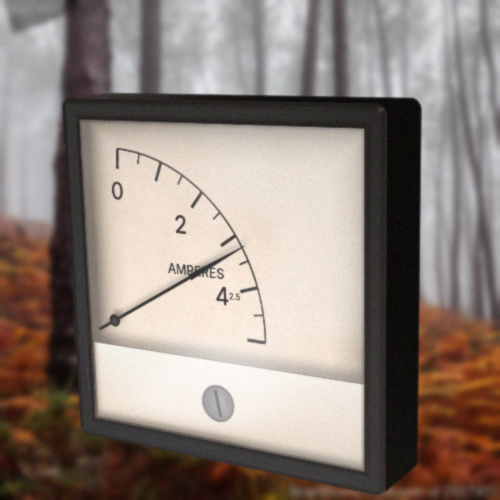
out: 3.25 A
